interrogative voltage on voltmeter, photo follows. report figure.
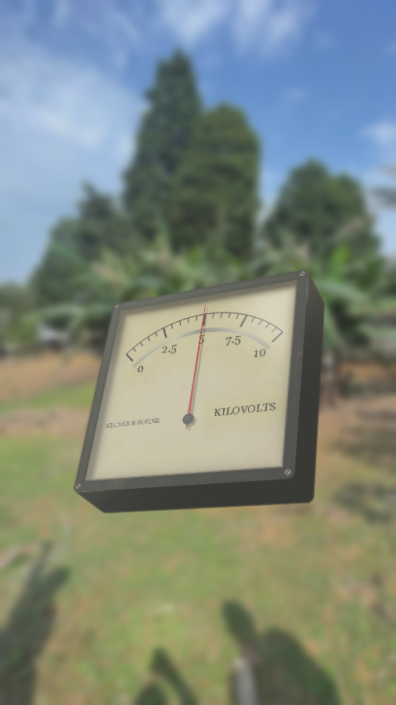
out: 5 kV
